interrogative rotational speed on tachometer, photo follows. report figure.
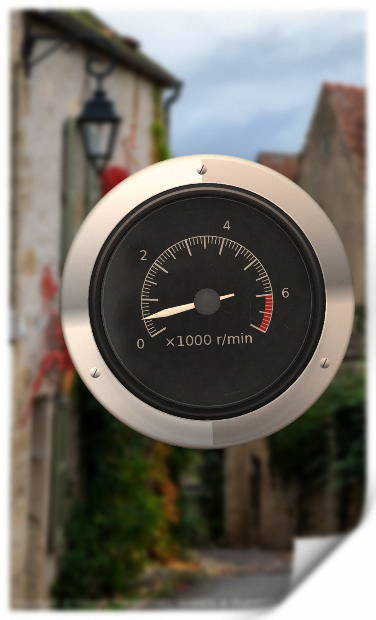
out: 500 rpm
